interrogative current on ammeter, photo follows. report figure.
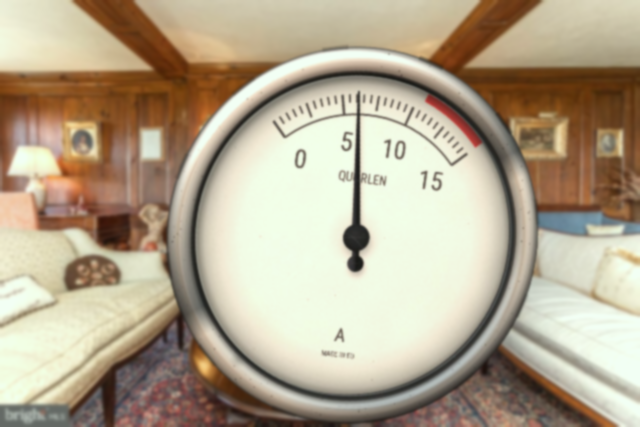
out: 6 A
